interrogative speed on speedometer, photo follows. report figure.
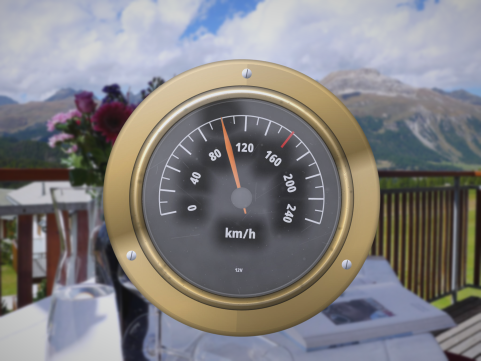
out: 100 km/h
